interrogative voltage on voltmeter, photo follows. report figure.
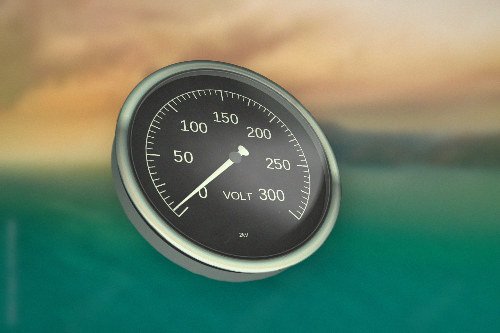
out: 5 V
